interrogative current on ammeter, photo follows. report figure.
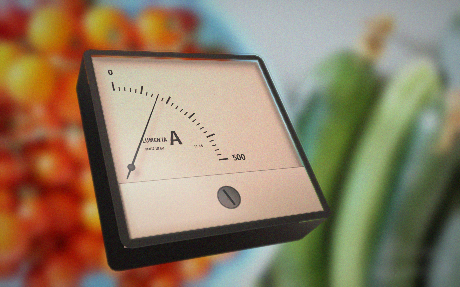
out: 160 A
